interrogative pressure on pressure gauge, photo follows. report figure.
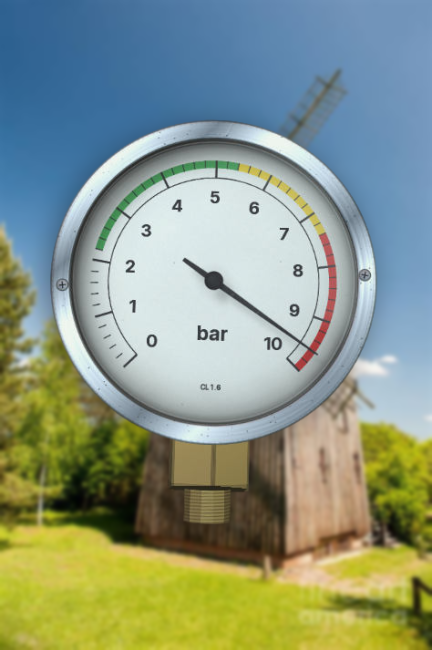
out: 9.6 bar
